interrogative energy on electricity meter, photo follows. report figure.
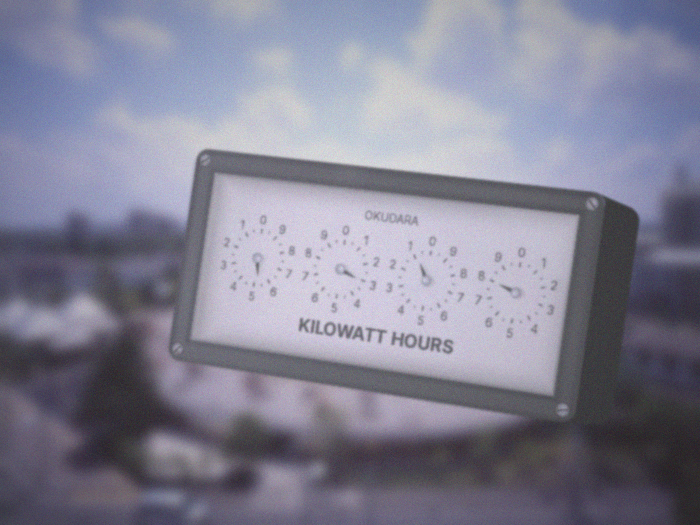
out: 5308 kWh
